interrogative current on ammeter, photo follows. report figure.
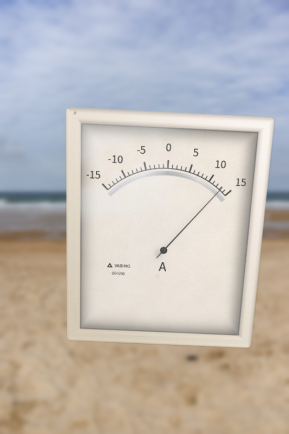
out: 13 A
